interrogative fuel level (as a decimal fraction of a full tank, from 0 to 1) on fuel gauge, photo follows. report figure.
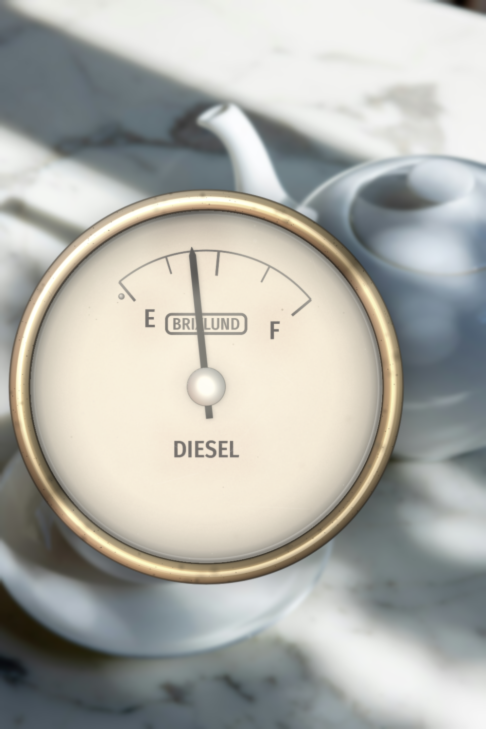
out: 0.375
